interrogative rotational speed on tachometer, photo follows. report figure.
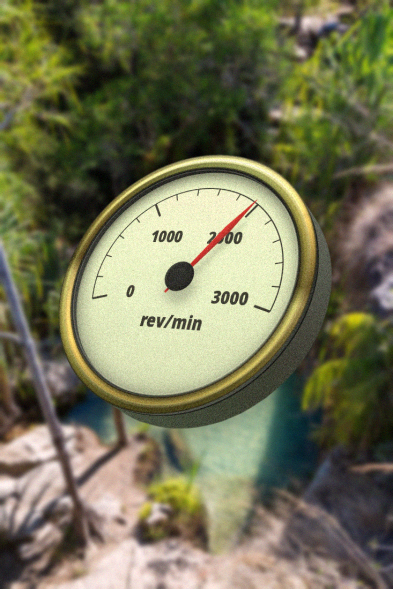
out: 2000 rpm
